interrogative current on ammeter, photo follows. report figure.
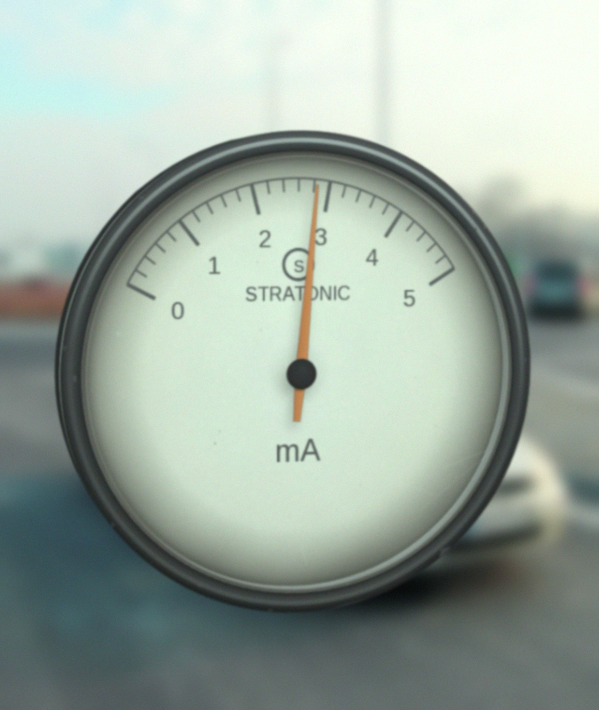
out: 2.8 mA
